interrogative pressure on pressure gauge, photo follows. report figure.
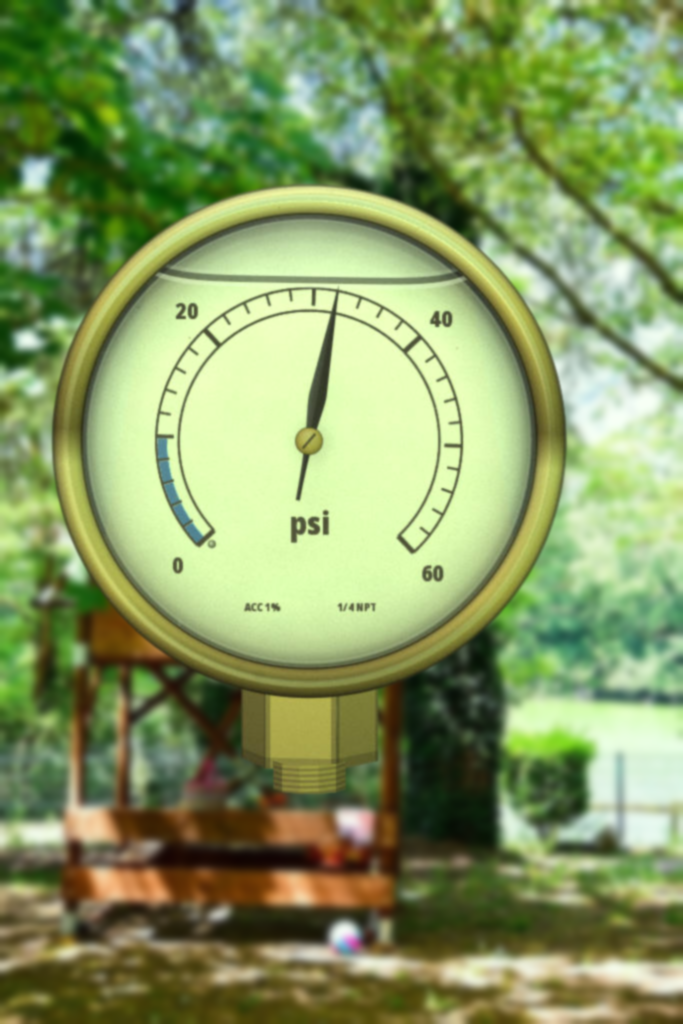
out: 32 psi
